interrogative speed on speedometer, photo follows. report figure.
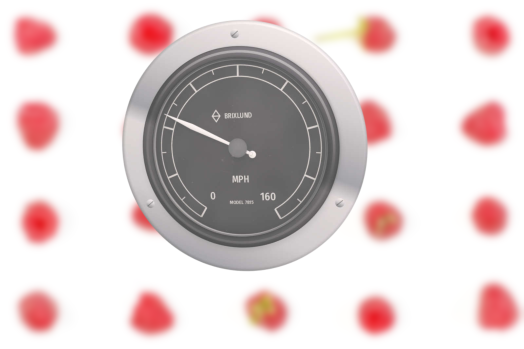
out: 45 mph
